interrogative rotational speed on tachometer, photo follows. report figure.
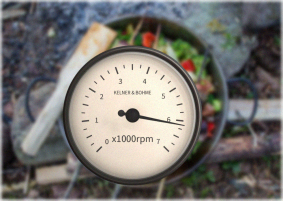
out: 6125 rpm
